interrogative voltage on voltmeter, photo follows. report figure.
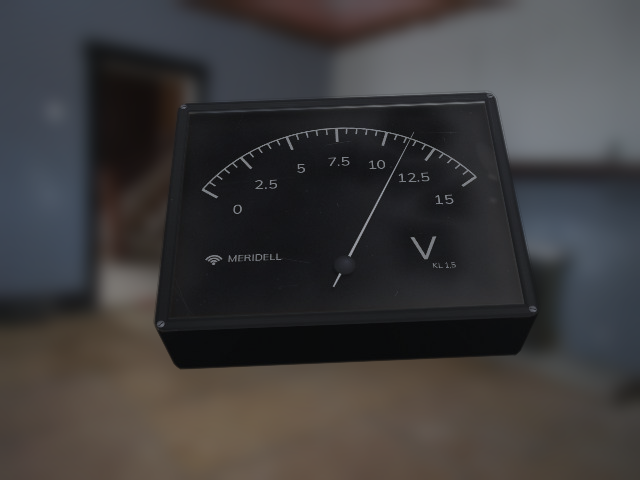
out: 11.25 V
